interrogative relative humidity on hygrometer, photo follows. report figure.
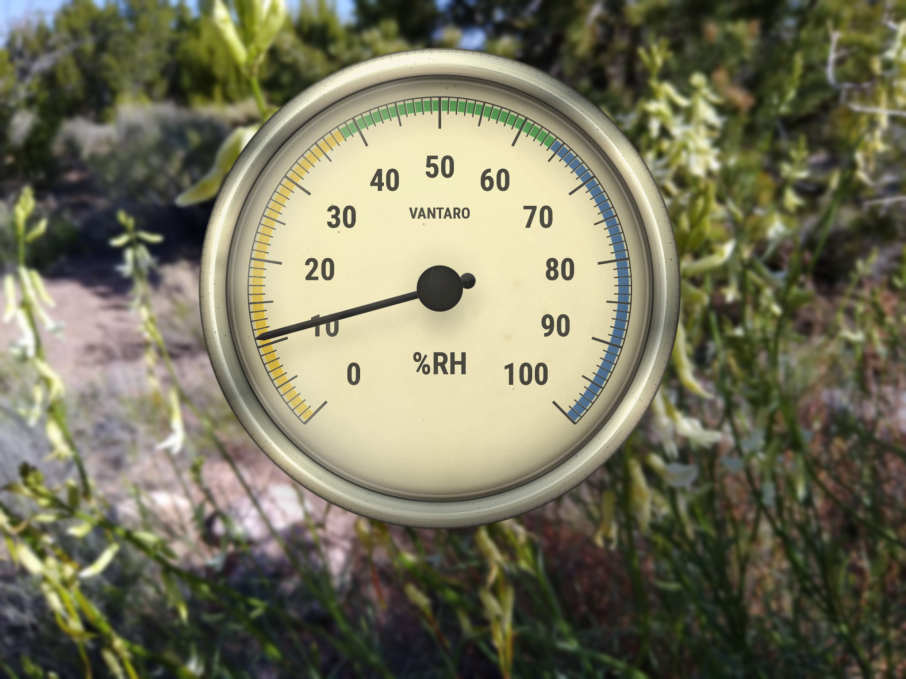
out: 11 %
